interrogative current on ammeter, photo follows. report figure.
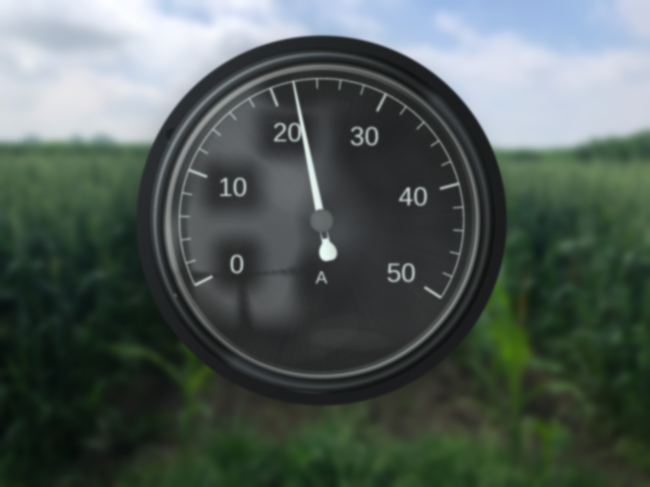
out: 22 A
